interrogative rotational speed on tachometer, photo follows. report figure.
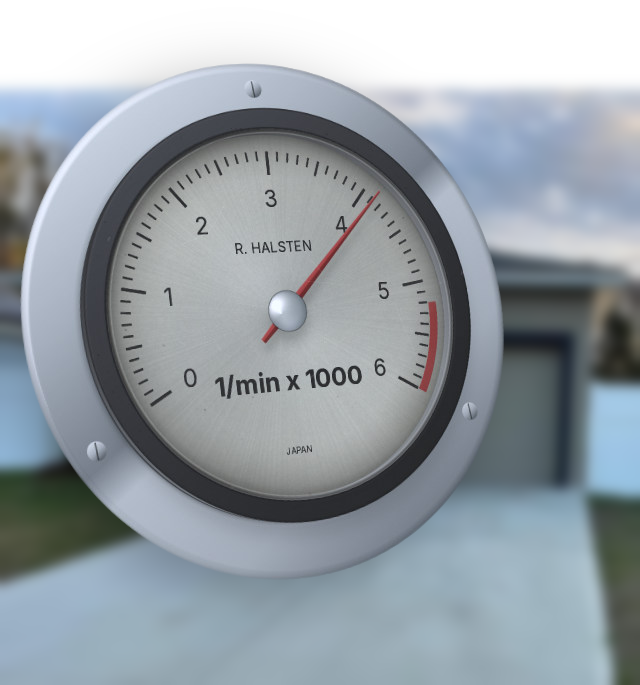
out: 4100 rpm
